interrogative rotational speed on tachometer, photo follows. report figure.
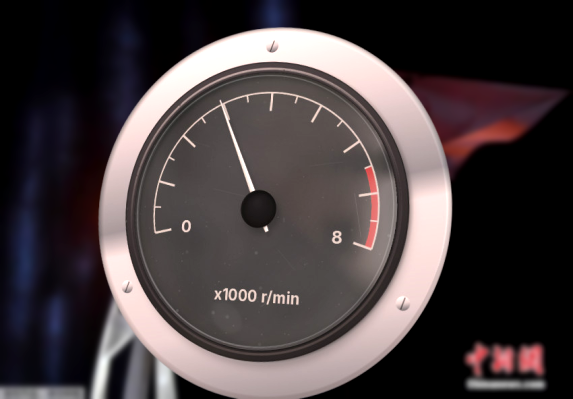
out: 3000 rpm
